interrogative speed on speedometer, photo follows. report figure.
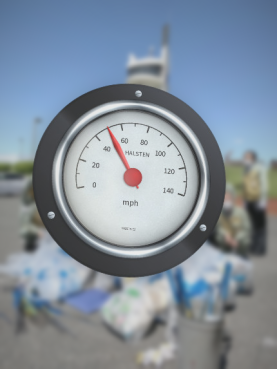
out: 50 mph
